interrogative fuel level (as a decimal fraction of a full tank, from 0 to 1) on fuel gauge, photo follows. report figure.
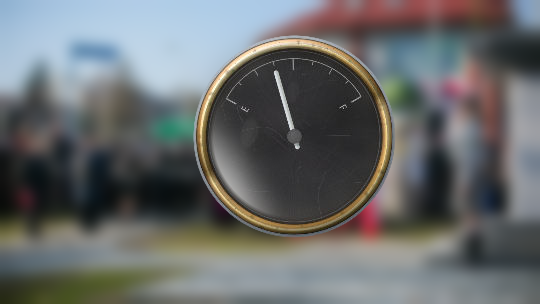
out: 0.375
